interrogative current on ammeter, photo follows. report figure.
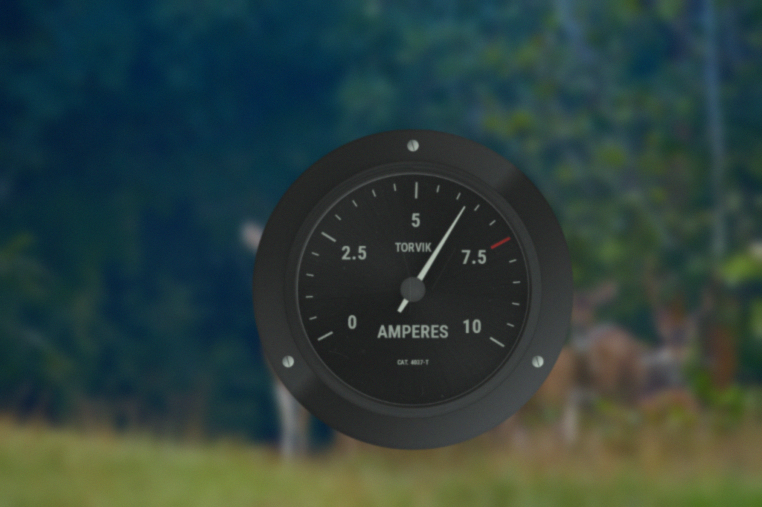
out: 6.25 A
